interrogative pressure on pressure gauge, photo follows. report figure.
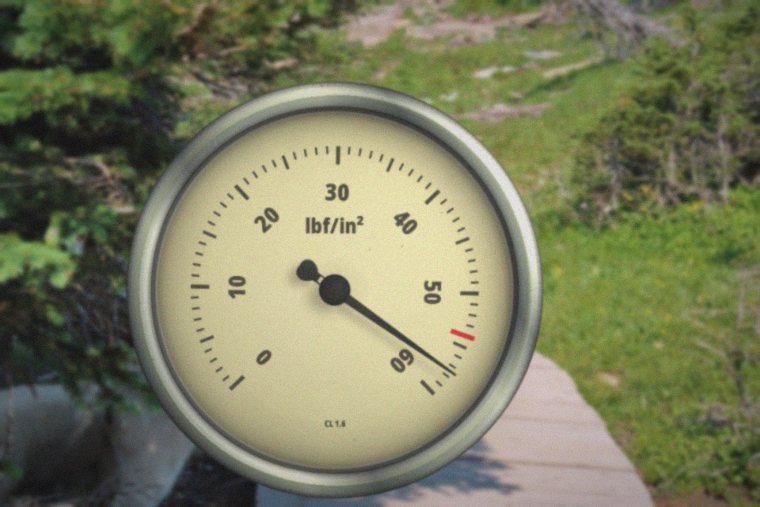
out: 57.5 psi
